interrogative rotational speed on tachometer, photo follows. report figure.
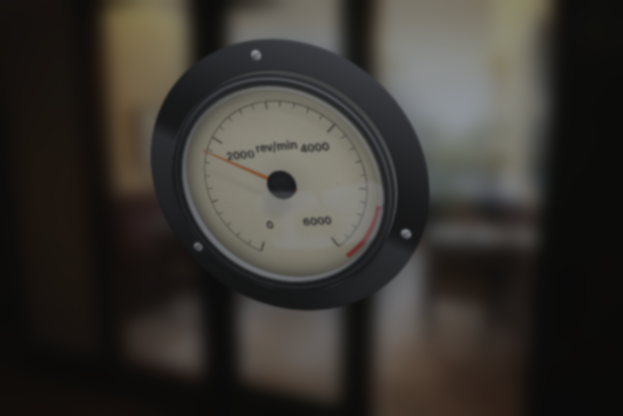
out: 1800 rpm
